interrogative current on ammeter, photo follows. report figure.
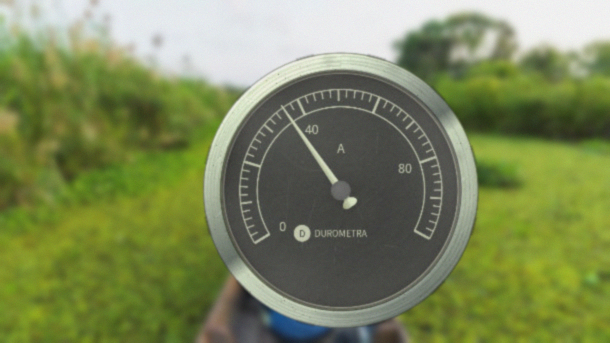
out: 36 A
